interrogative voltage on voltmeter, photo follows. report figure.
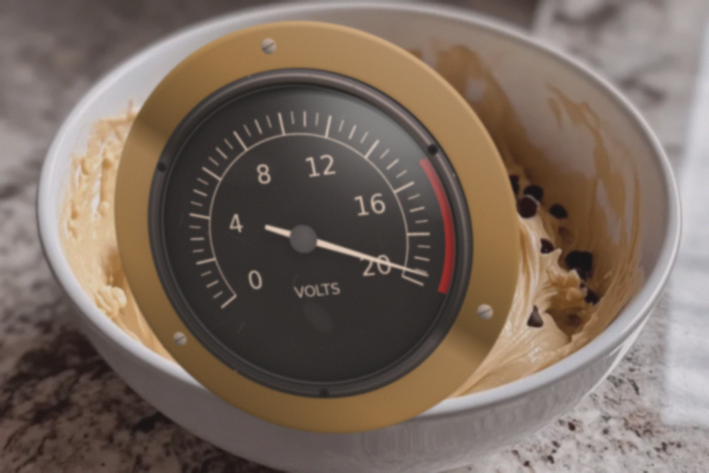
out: 19.5 V
